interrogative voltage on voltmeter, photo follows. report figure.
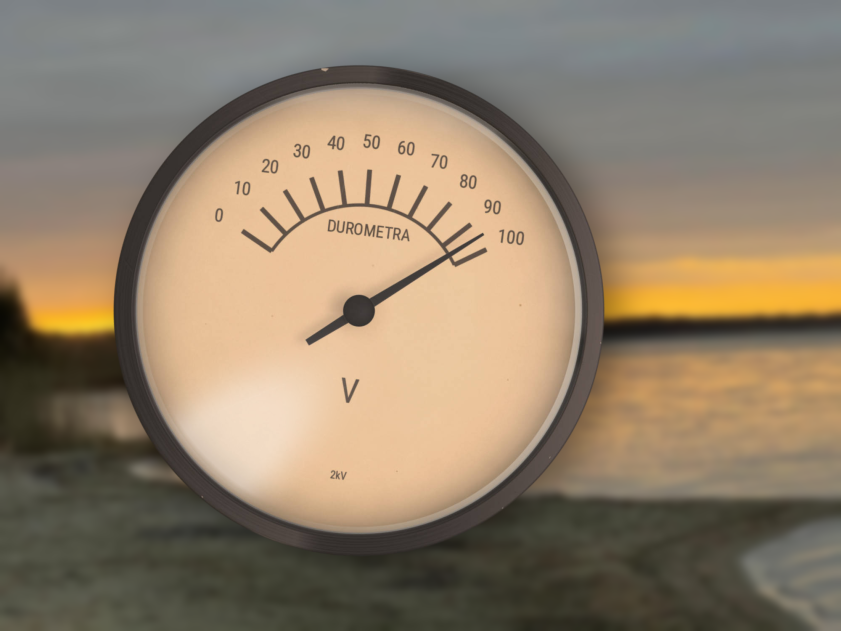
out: 95 V
